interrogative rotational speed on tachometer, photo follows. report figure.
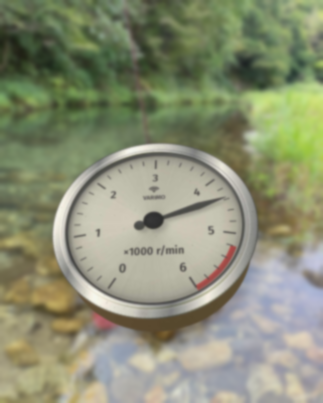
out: 4400 rpm
